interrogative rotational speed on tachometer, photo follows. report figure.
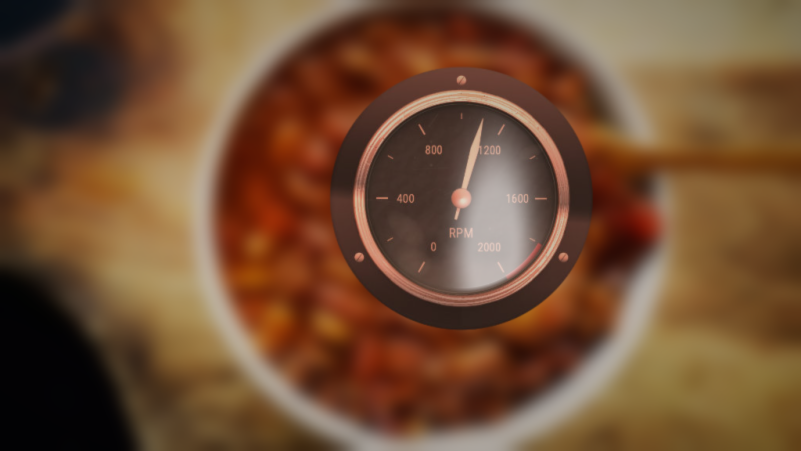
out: 1100 rpm
